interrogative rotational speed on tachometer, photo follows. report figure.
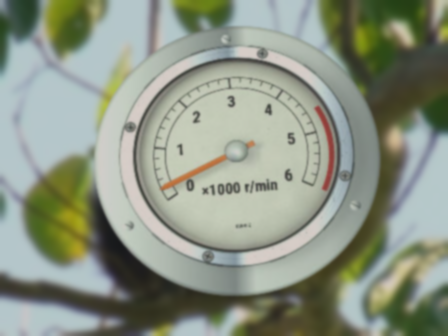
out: 200 rpm
